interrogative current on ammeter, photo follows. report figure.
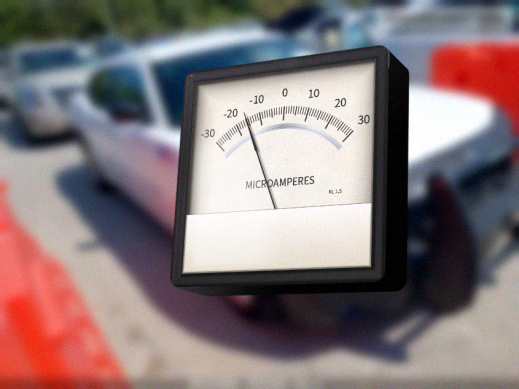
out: -15 µA
